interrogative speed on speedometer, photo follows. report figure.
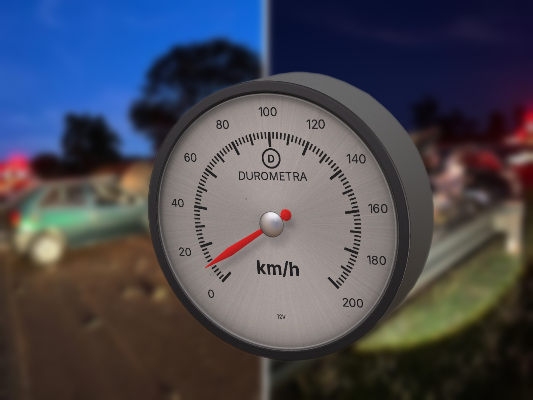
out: 10 km/h
